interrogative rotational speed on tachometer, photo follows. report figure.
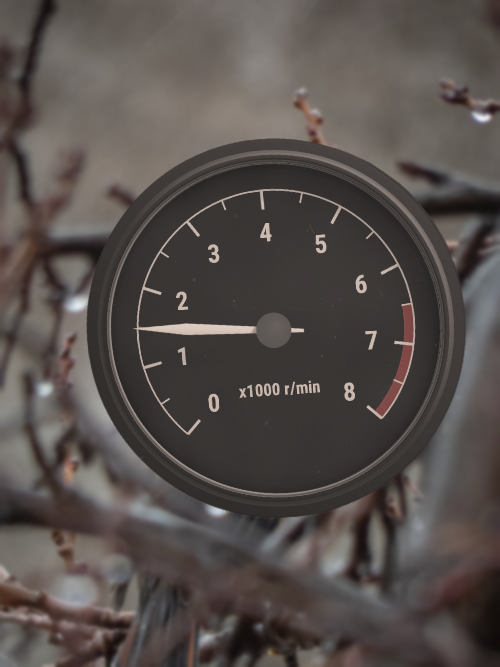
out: 1500 rpm
